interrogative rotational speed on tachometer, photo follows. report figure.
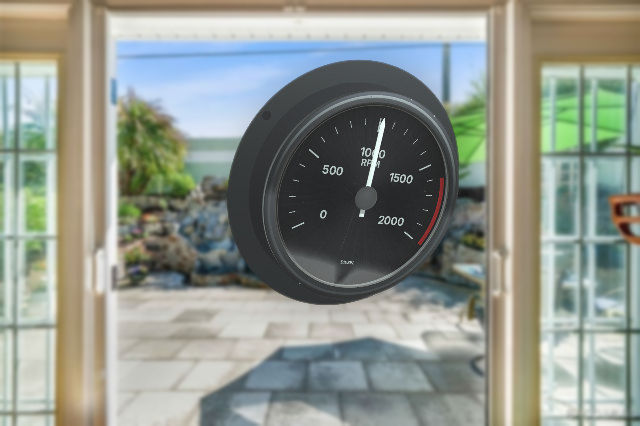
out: 1000 rpm
